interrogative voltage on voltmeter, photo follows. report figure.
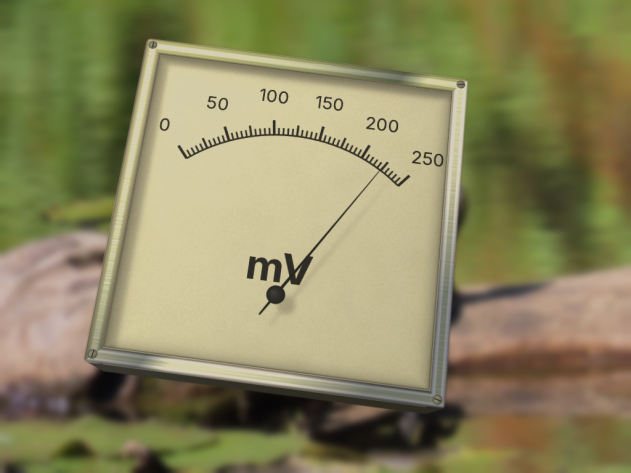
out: 225 mV
